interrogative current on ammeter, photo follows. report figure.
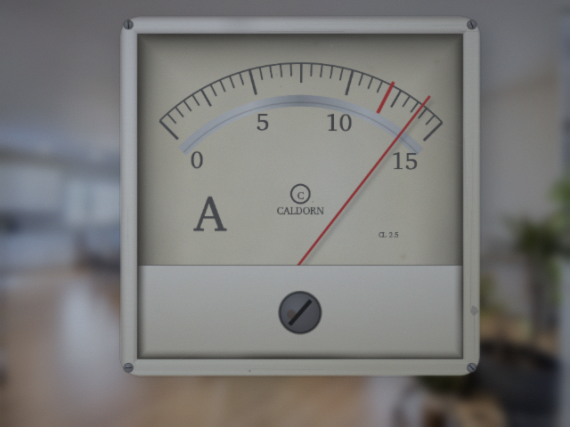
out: 13.75 A
